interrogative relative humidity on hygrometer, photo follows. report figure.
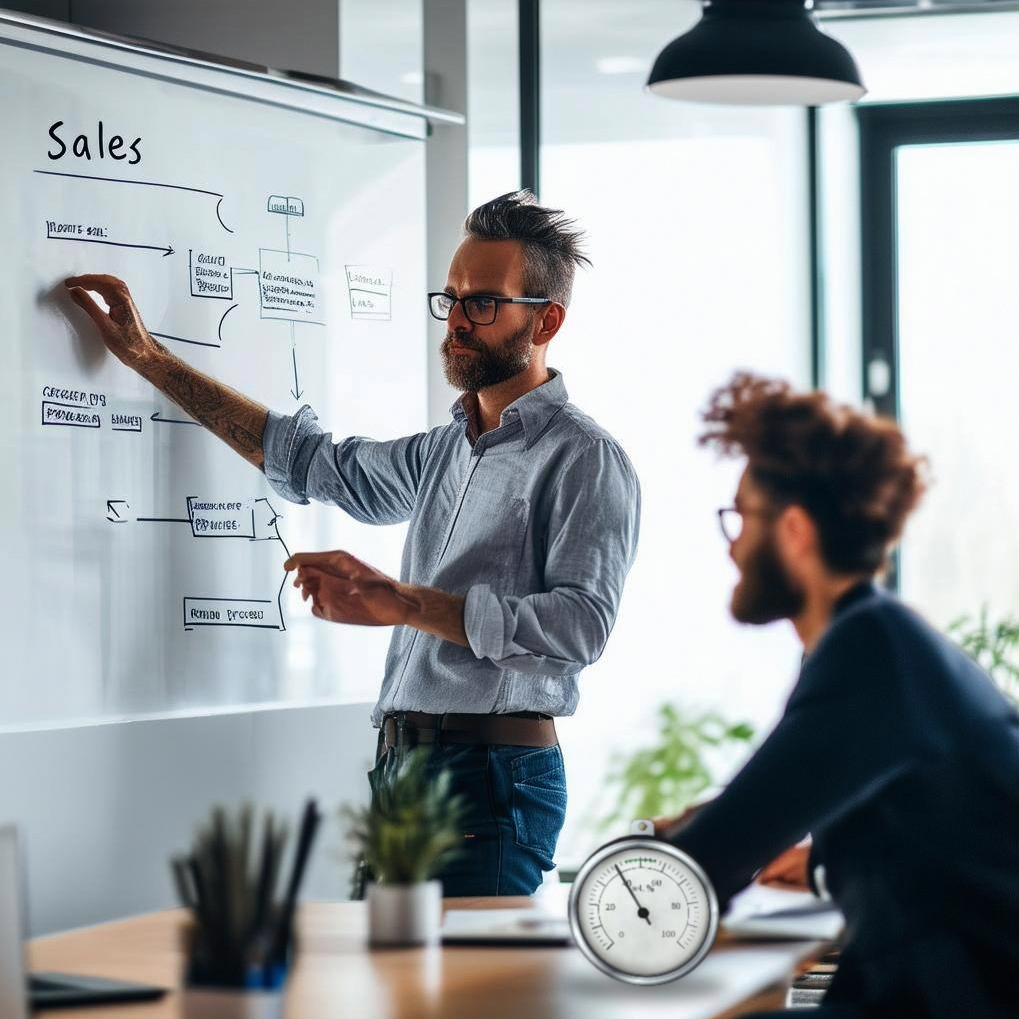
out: 40 %
